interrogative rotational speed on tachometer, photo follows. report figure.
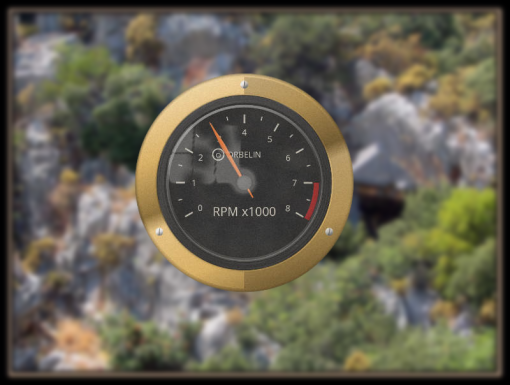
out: 3000 rpm
